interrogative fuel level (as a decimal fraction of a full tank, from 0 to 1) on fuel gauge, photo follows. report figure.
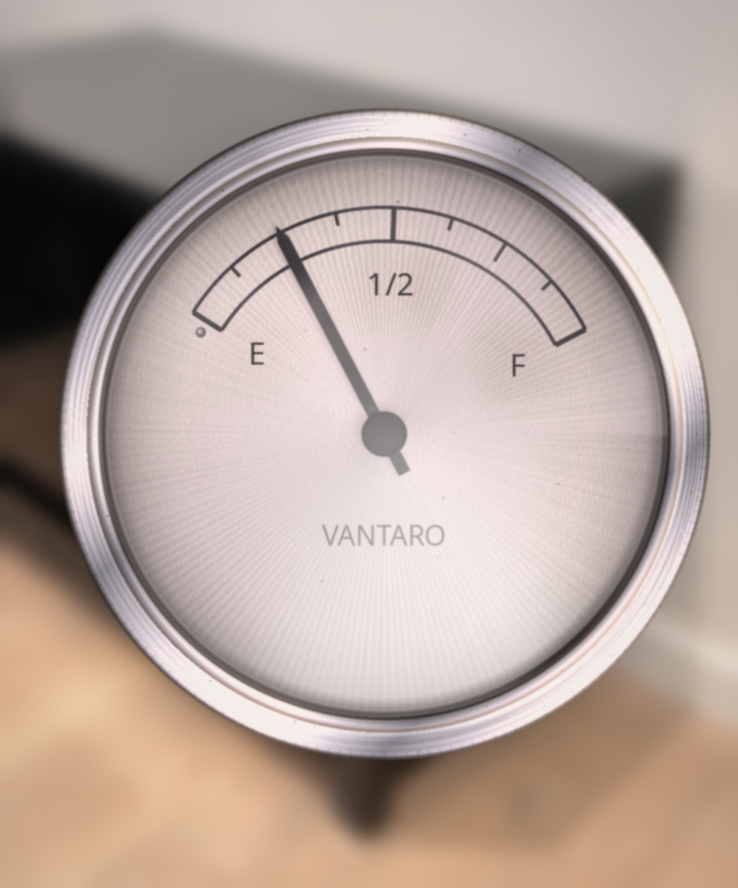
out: 0.25
